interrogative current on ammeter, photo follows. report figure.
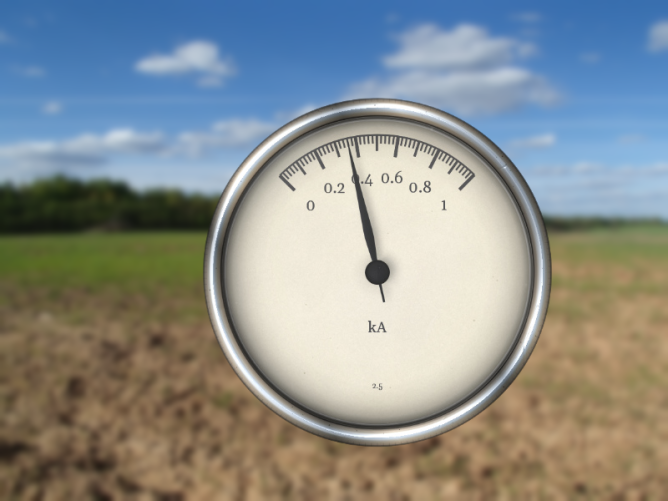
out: 0.36 kA
